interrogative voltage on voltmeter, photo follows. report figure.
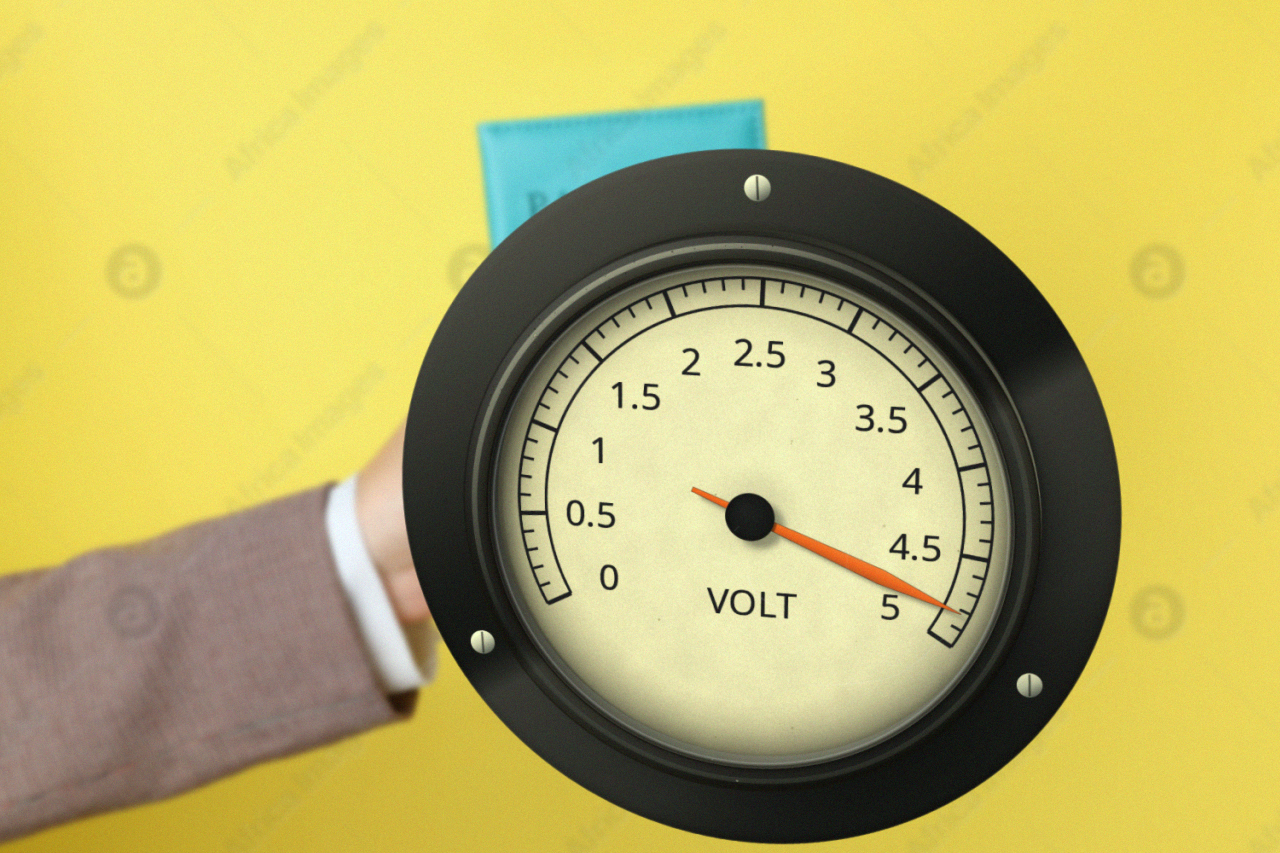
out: 4.8 V
